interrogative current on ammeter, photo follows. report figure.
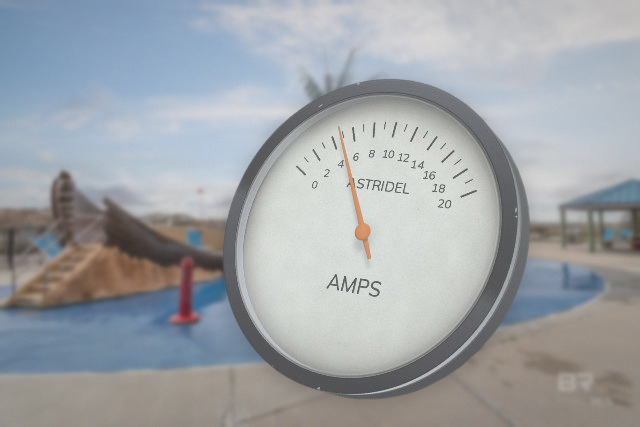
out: 5 A
